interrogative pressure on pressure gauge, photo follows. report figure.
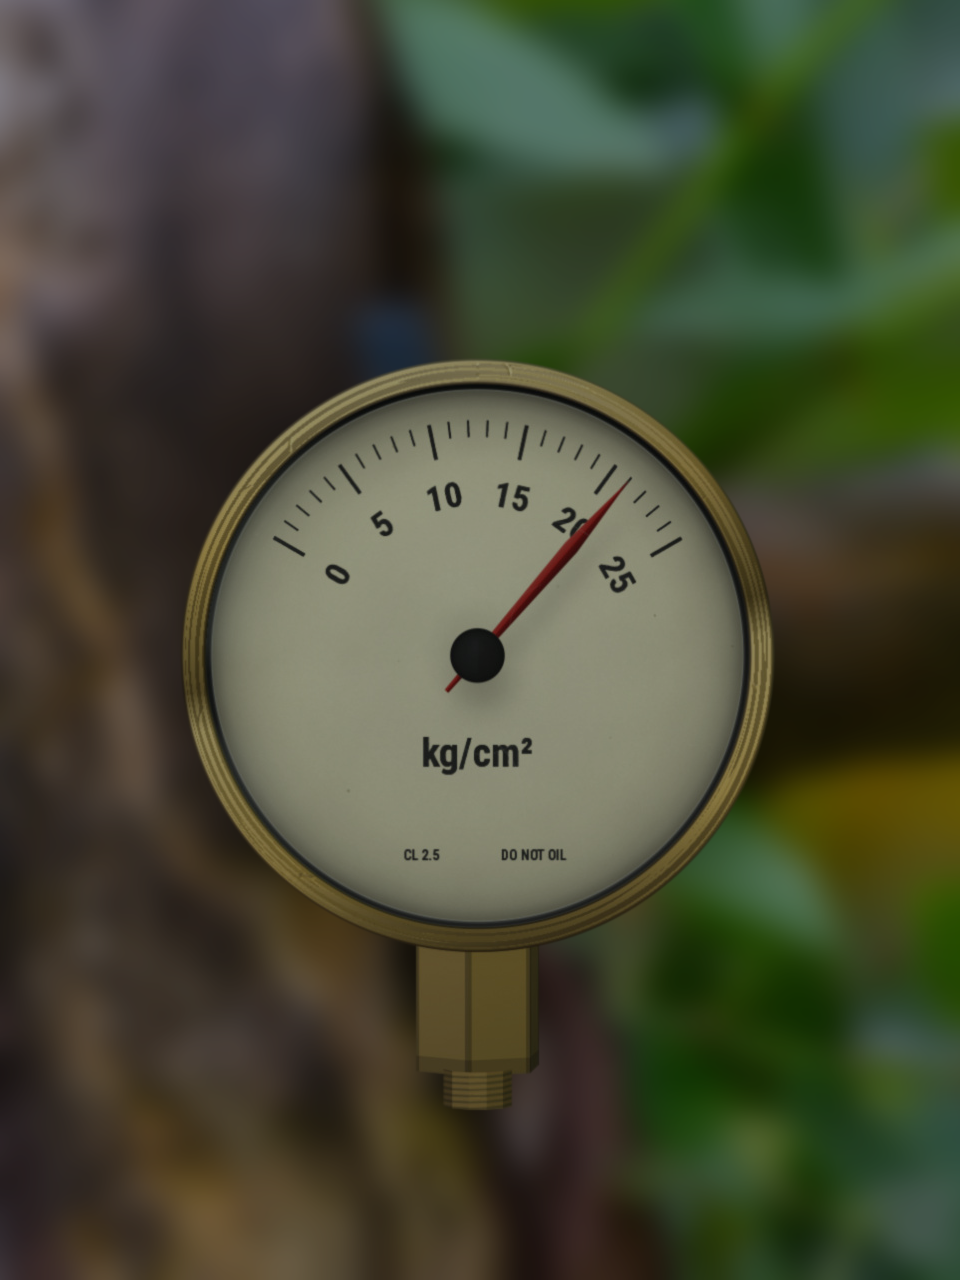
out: 21 kg/cm²
